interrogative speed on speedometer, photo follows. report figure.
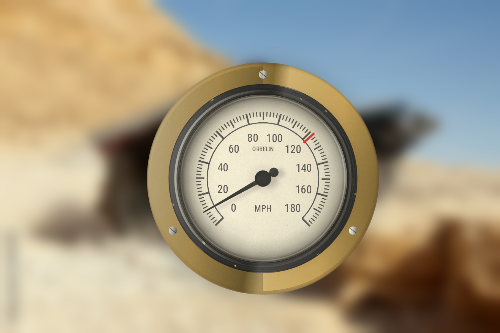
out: 10 mph
